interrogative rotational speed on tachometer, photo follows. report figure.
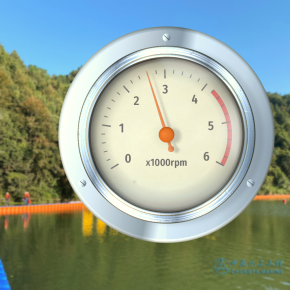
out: 2600 rpm
